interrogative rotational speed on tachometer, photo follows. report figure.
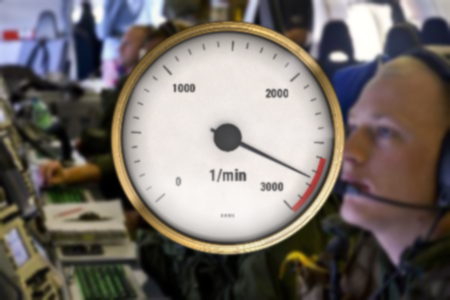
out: 2750 rpm
